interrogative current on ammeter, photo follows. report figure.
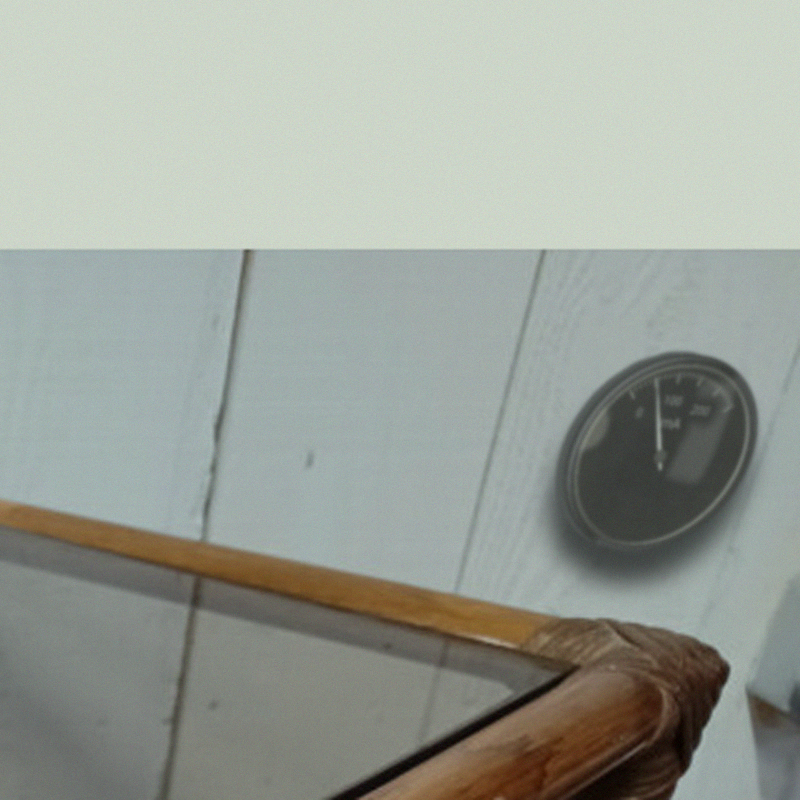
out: 50 mA
